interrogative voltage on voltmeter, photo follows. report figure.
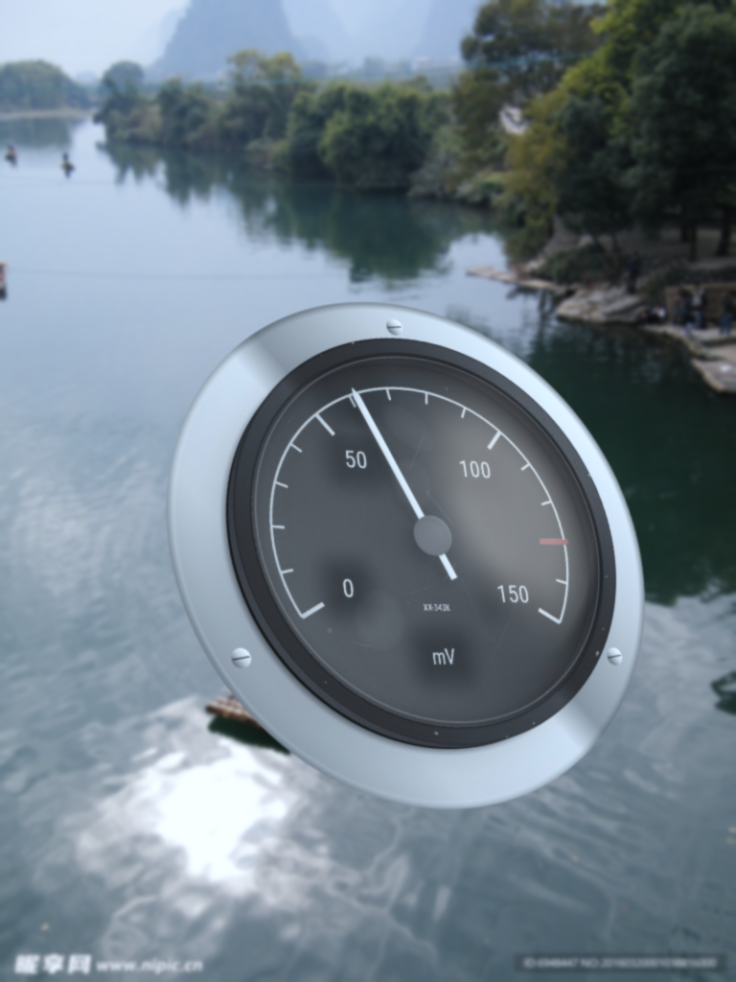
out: 60 mV
